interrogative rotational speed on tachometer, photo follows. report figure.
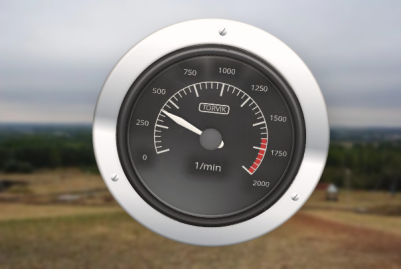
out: 400 rpm
